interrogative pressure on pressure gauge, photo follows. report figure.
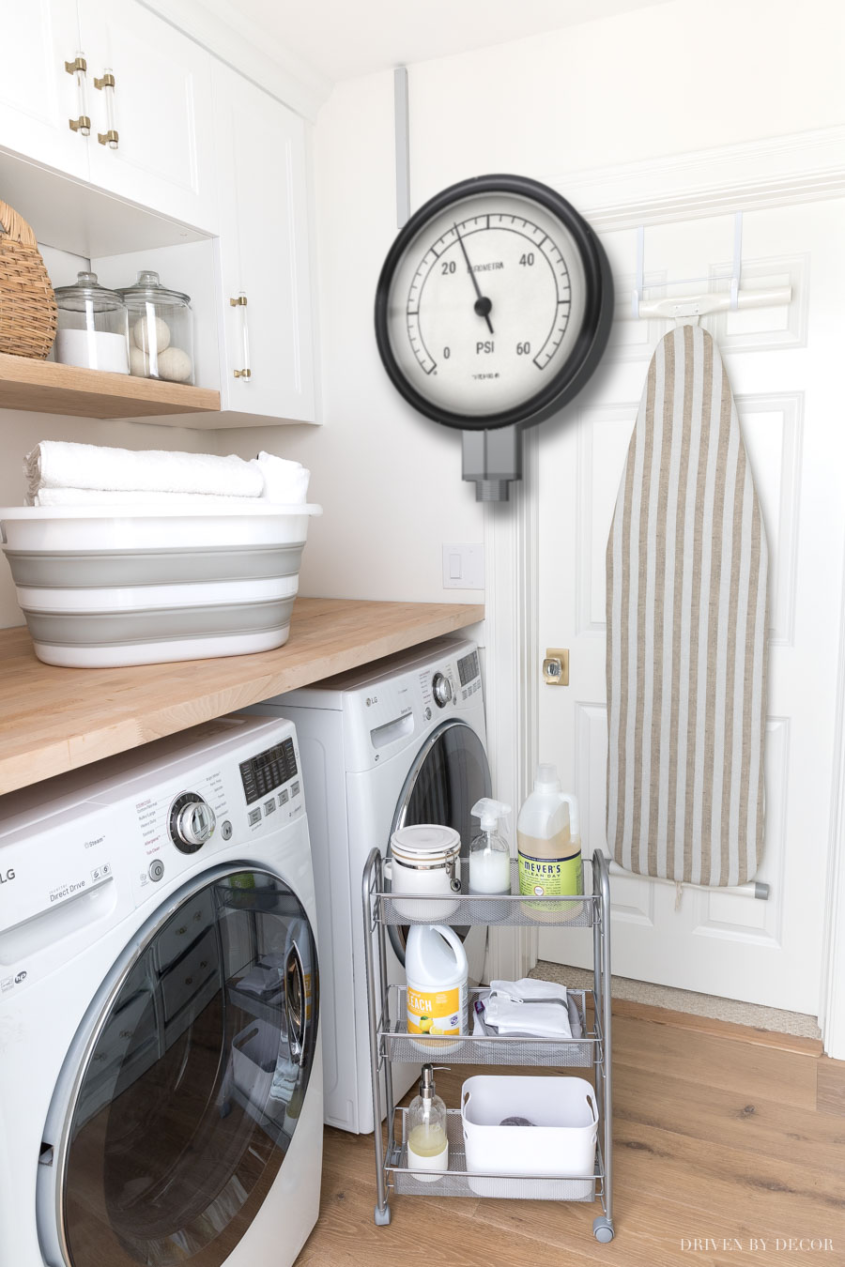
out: 25 psi
